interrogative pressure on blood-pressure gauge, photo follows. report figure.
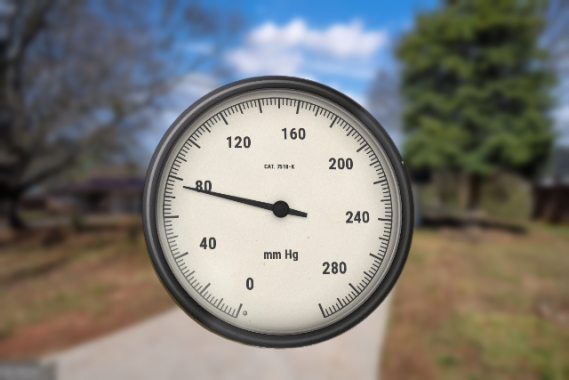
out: 76 mmHg
